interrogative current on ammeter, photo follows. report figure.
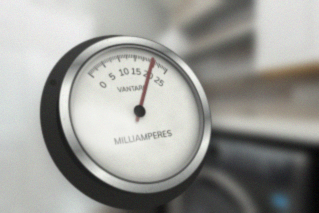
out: 20 mA
